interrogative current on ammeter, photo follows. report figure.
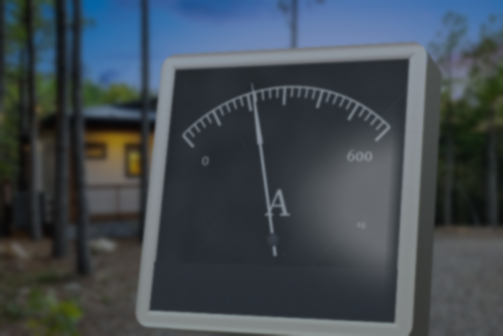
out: 220 A
